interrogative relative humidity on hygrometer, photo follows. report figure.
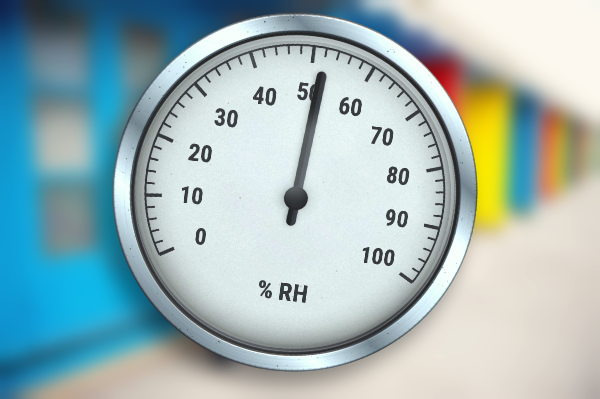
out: 52 %
